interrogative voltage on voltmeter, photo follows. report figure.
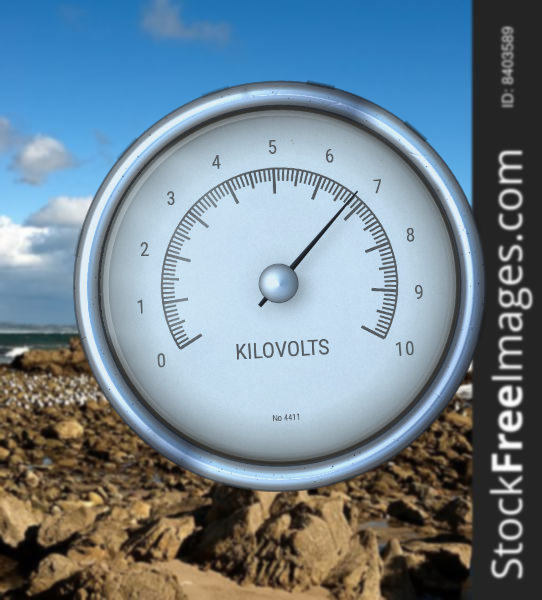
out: 6.8 kV
